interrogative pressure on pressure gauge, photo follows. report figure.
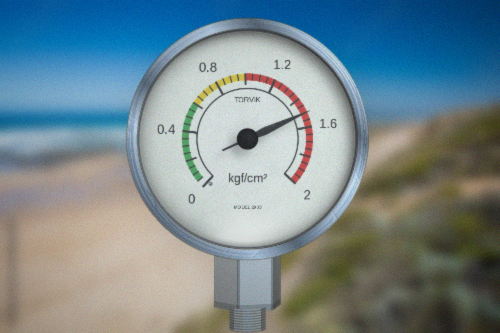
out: 1.5 kg/cm²
